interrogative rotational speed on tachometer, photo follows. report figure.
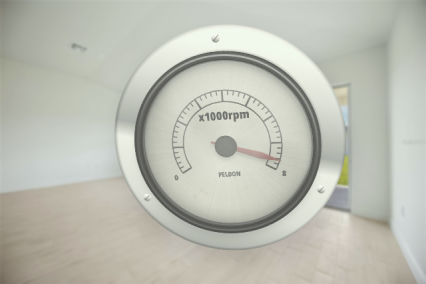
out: 7600 rpm
